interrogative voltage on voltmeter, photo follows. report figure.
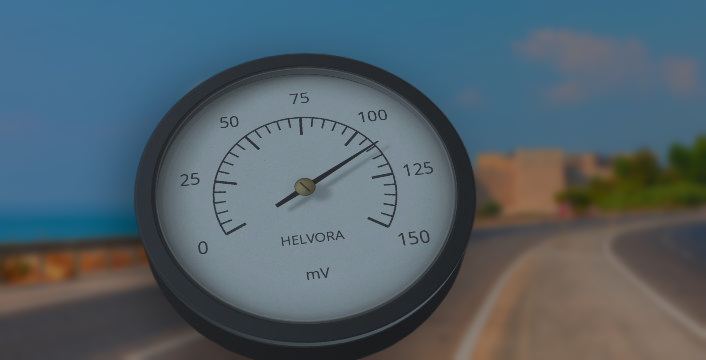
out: 110 mV
